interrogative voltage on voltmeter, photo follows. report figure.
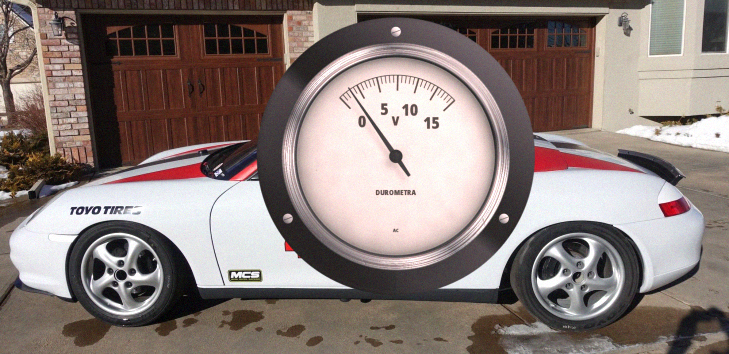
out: 1.5 V
